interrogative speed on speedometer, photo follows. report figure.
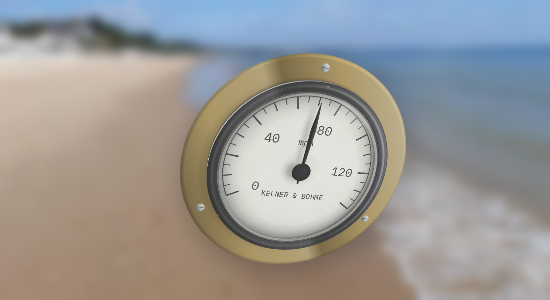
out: 70 mph
